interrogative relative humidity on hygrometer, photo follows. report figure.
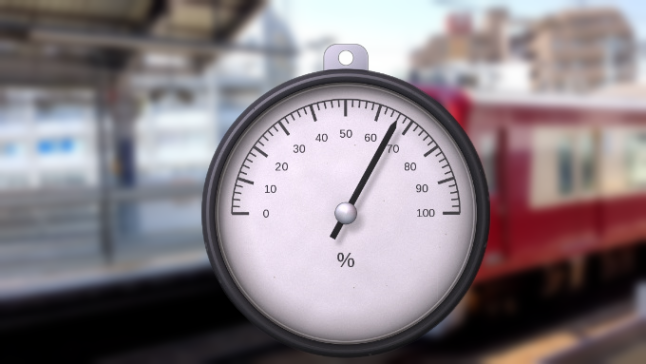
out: 66 %
